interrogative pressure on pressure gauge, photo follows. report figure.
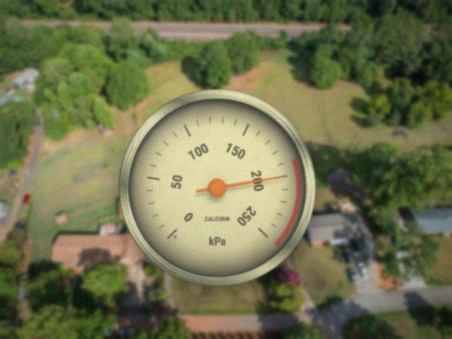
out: 200 kPa
